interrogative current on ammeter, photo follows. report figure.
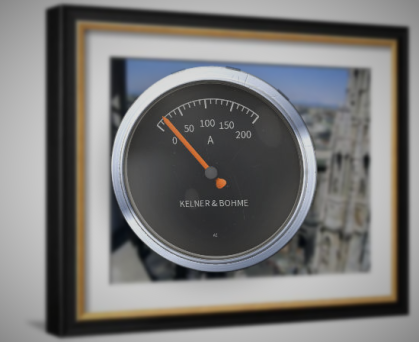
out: 20 A
